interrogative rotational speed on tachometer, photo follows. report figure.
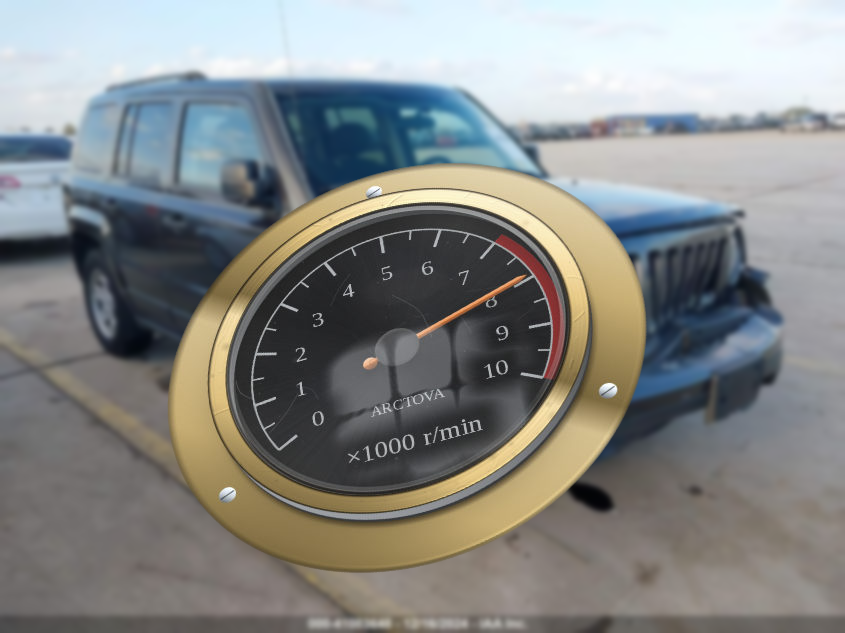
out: 8000 rpm
